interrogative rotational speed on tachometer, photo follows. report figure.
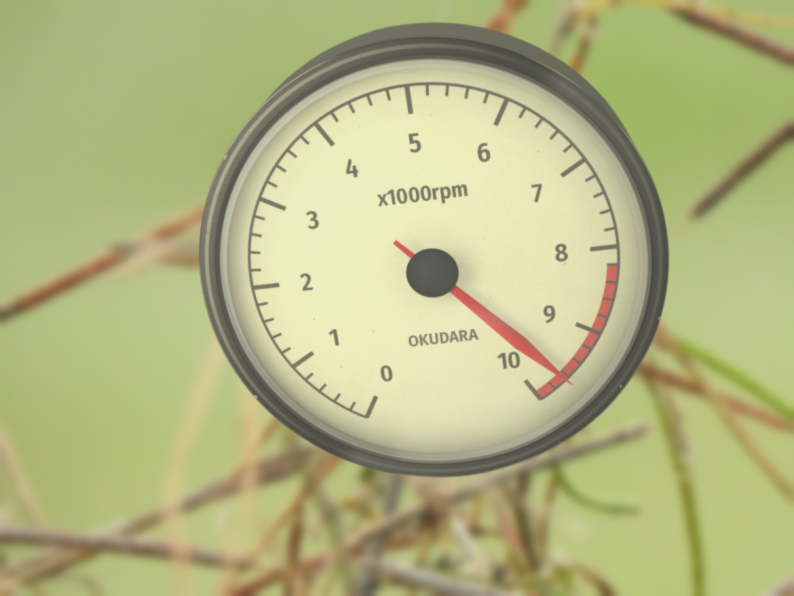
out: 9600 rpm
